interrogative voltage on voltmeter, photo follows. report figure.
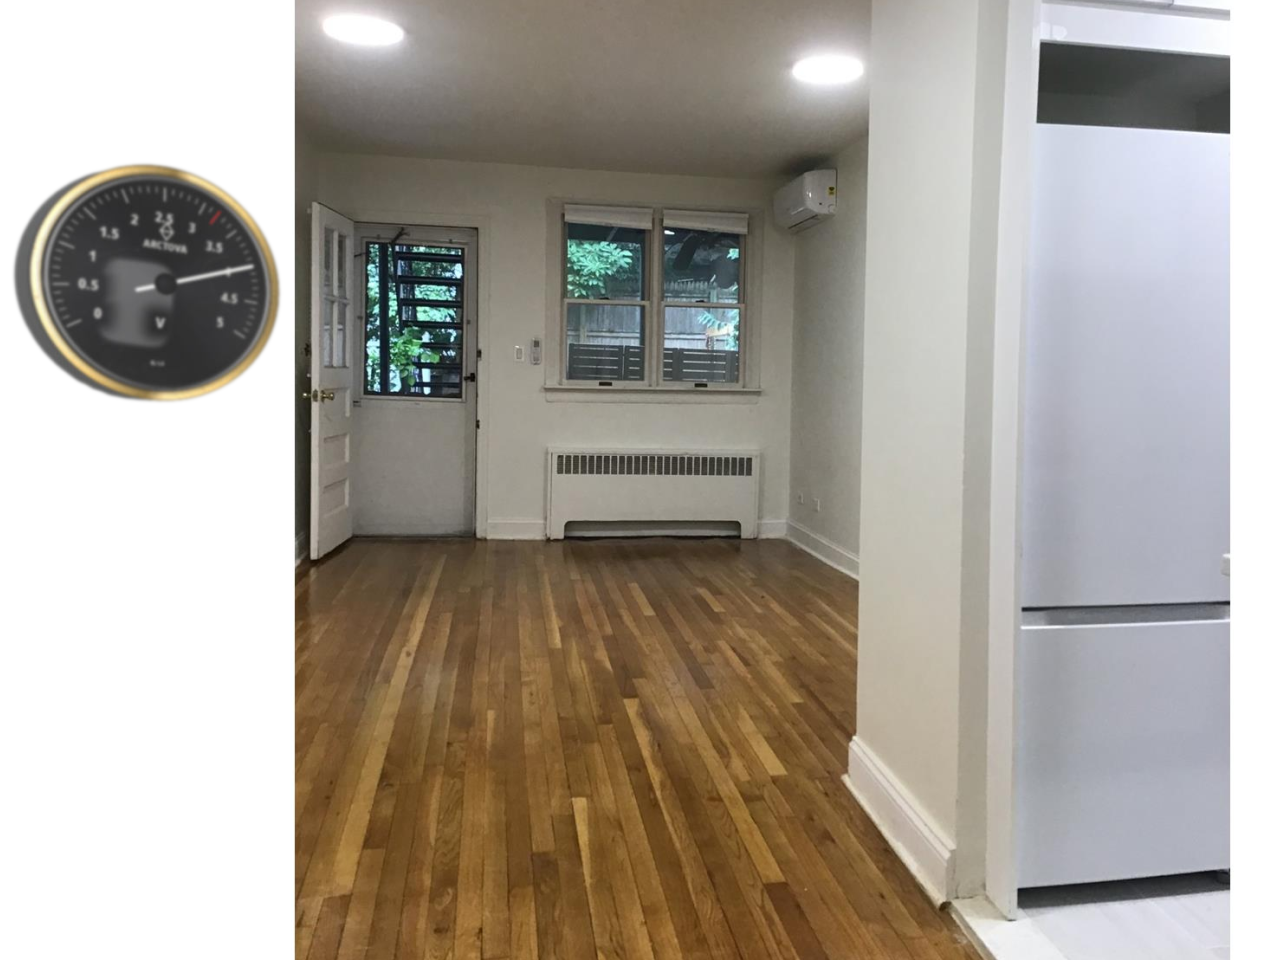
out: 4 V
